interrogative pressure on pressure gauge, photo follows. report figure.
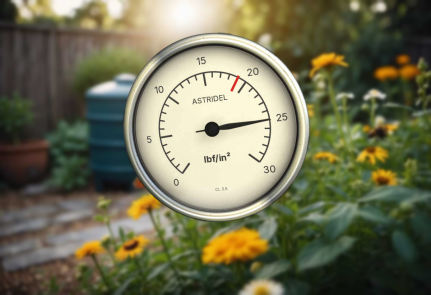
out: 25 psi
